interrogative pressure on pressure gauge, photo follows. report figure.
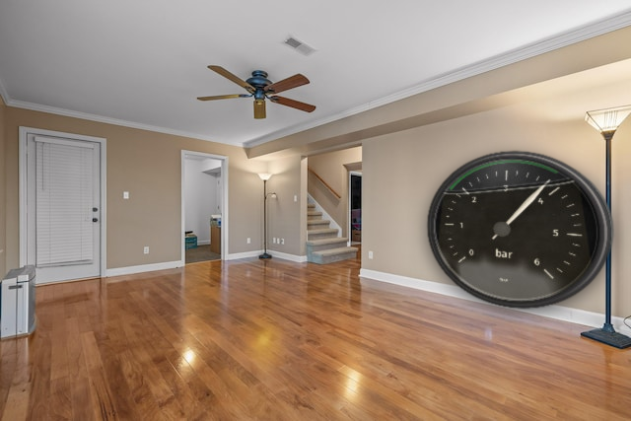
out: 3.8 bar
